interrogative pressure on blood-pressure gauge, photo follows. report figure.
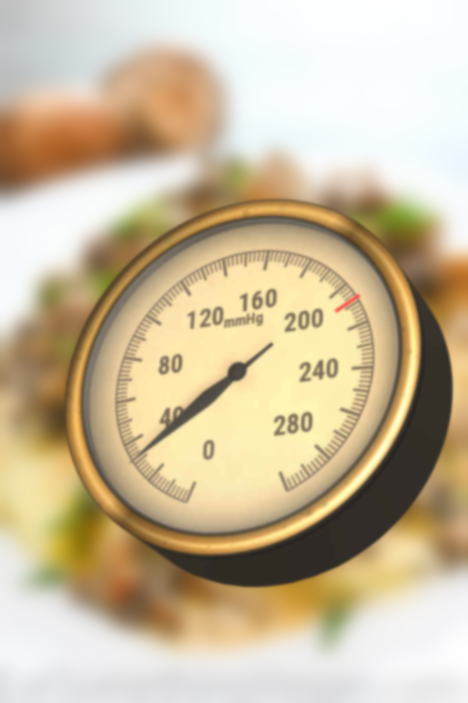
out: 30 mmHg
